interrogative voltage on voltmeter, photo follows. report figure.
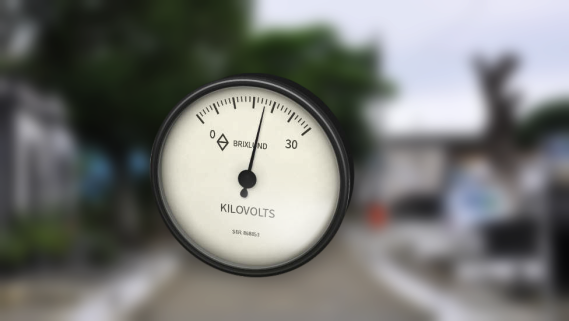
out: 18 kV
